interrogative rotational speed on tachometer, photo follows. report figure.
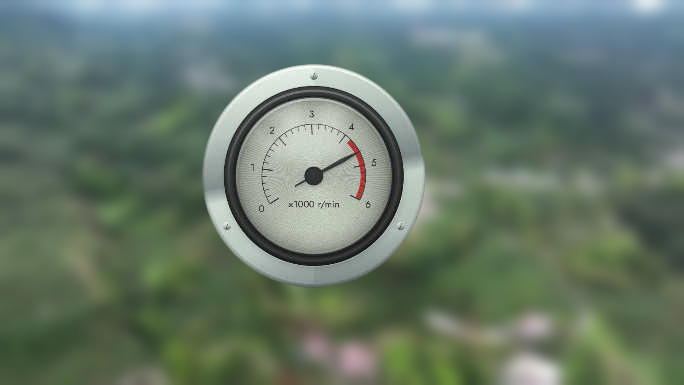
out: 4600 rpm
